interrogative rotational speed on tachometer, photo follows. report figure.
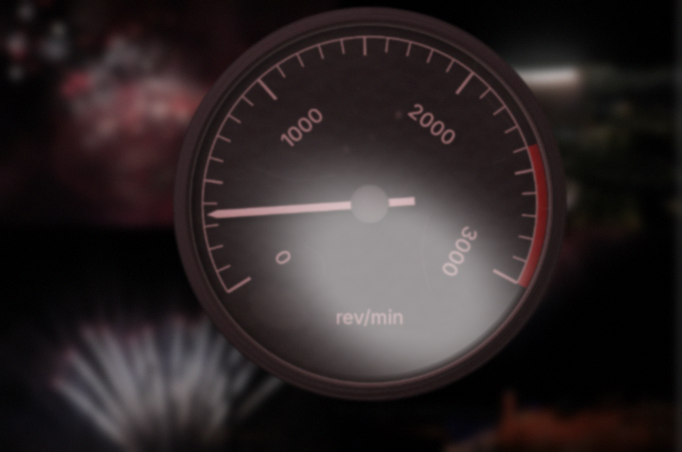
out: 350 rpm
